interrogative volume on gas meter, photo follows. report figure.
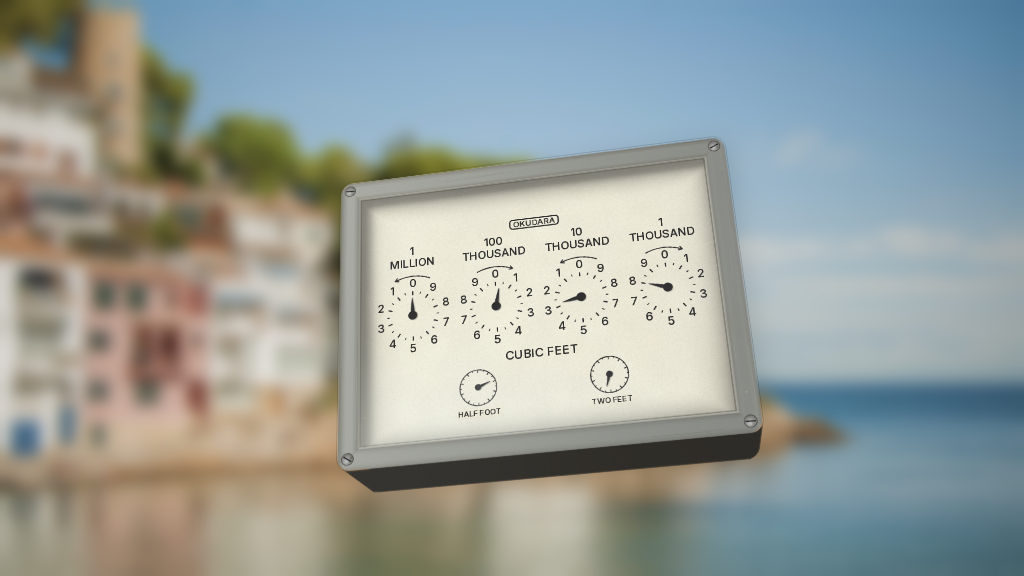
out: 2800 ft³
